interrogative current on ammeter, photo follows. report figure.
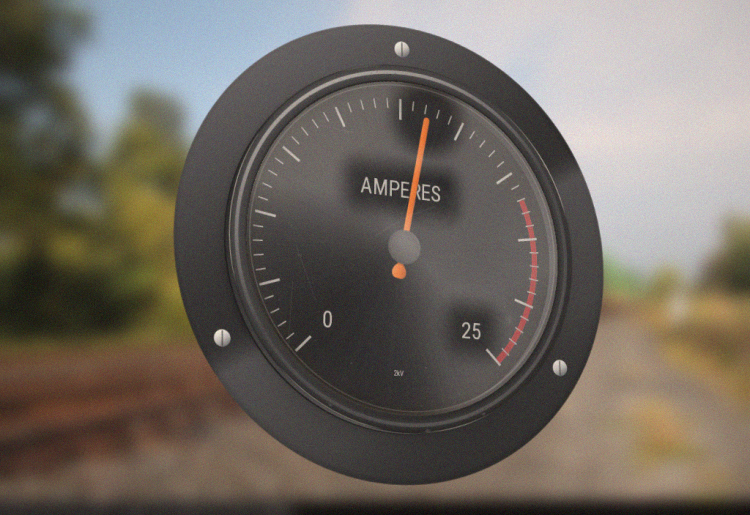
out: 13.5 A
